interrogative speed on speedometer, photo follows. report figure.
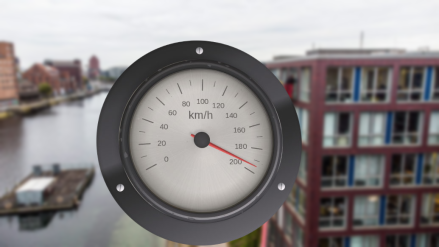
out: 195 km/h
